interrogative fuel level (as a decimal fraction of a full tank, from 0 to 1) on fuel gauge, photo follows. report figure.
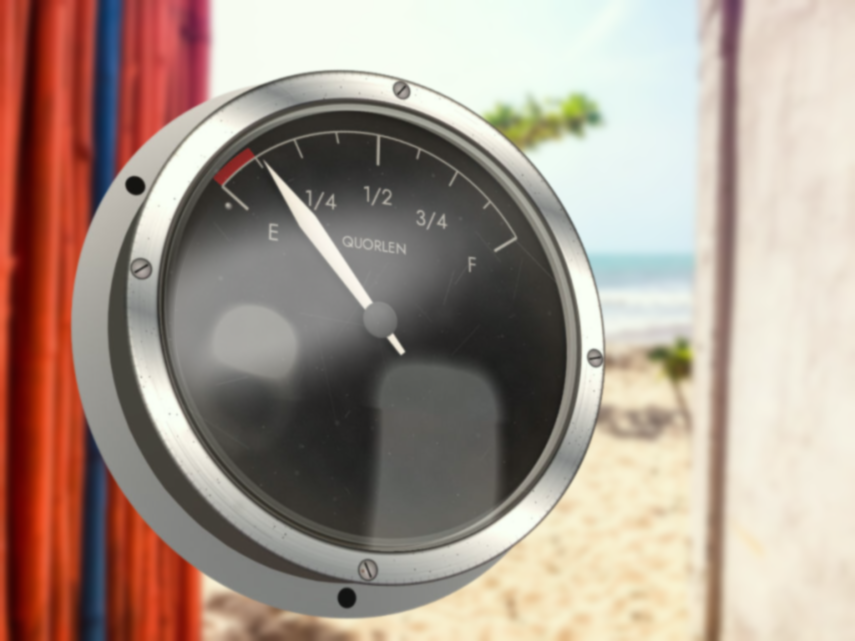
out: 0.125
